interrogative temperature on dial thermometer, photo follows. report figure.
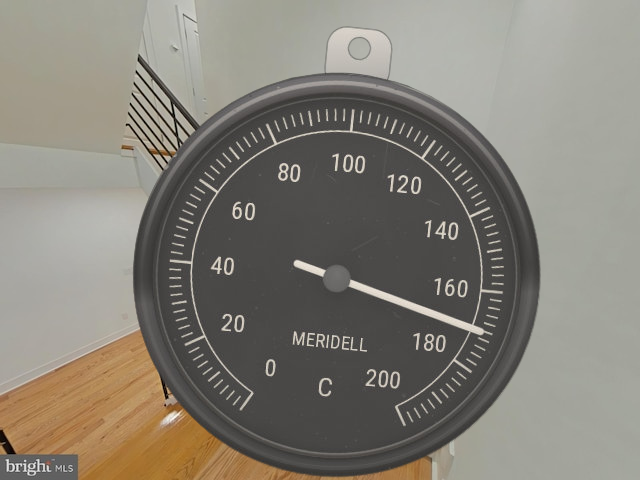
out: 170 °C
